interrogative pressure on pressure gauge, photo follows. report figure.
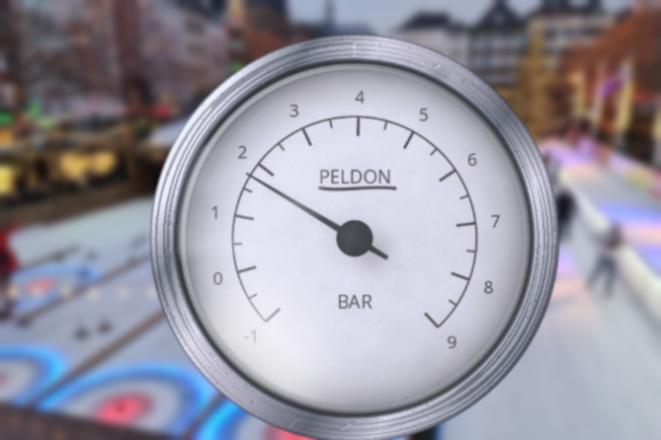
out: 1.75 bar
